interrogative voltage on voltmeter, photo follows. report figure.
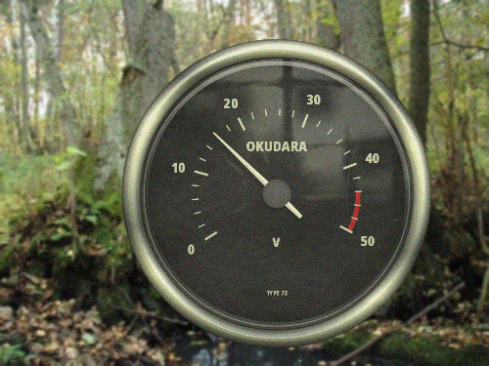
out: 16 V
